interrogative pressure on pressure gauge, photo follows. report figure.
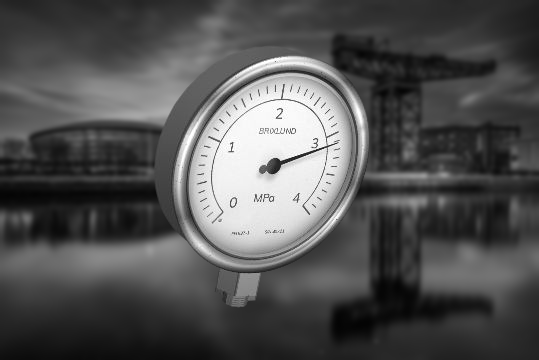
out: 3.1 MPa
